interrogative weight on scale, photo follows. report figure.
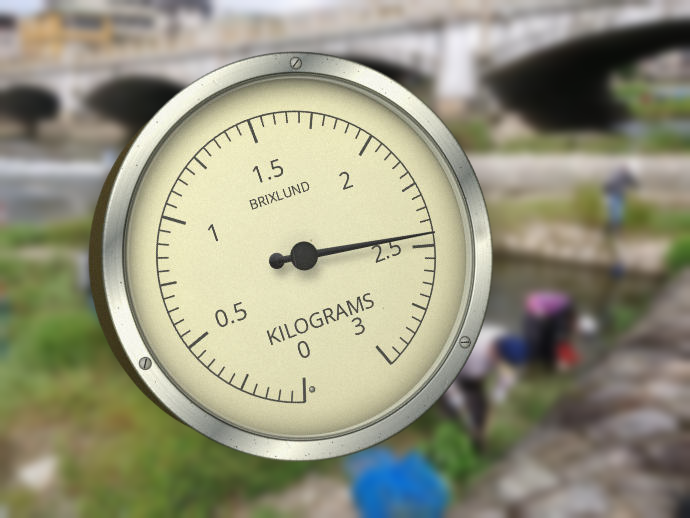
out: 2.45 kg
